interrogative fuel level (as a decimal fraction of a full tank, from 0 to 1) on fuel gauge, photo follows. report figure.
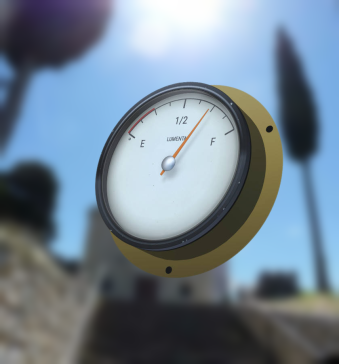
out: 0.75
